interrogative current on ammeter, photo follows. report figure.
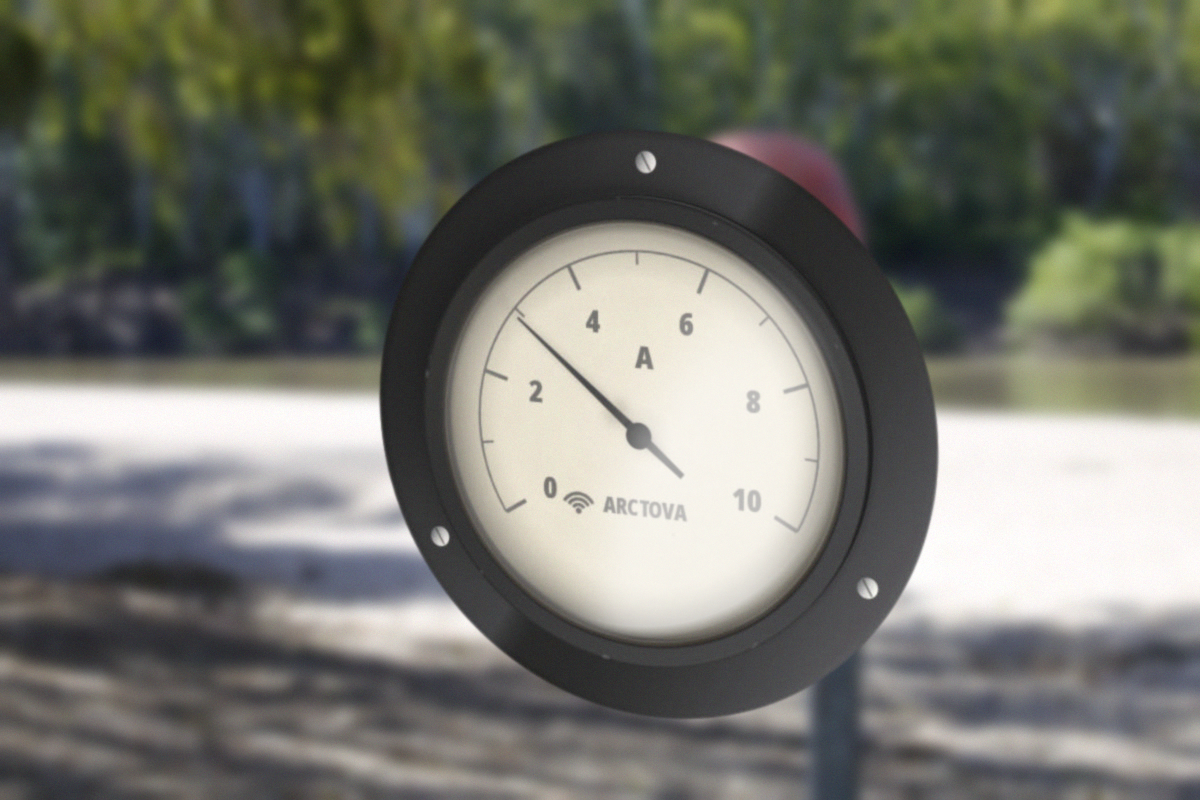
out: 3 A
